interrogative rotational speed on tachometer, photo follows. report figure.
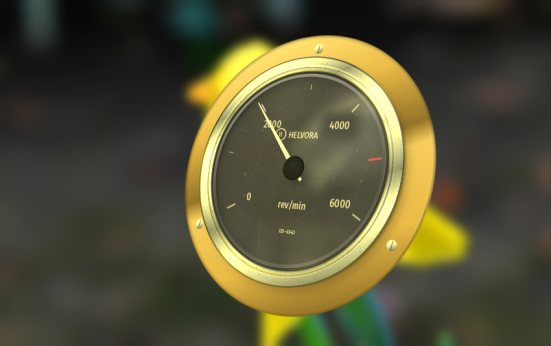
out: 2000 rpm
